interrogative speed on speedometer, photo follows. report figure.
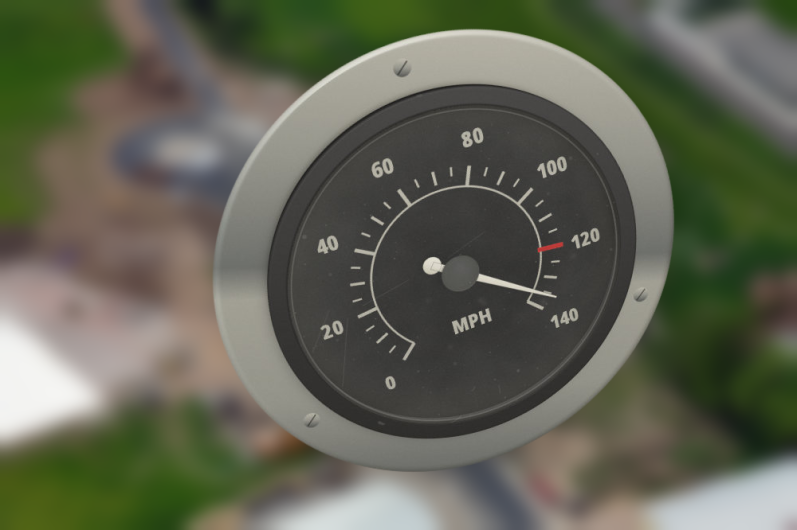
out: 135 mph
